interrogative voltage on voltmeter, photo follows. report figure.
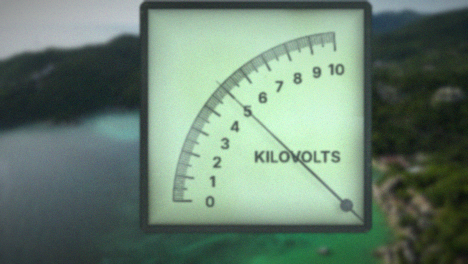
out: 5 kV
